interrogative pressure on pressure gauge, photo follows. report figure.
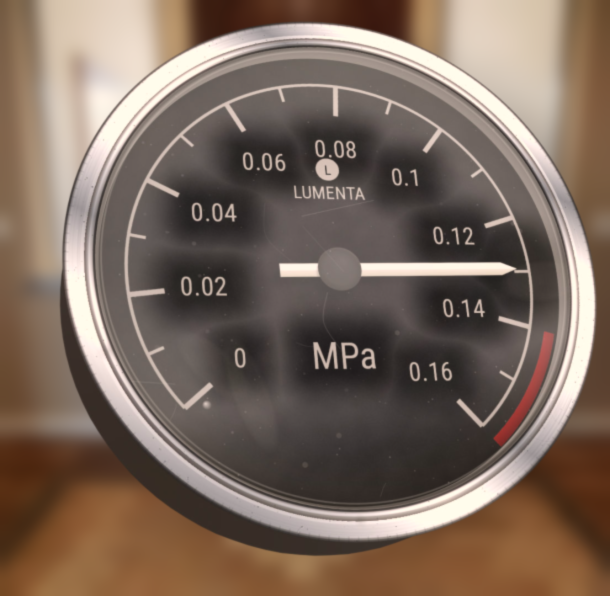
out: 0.13 MPa
